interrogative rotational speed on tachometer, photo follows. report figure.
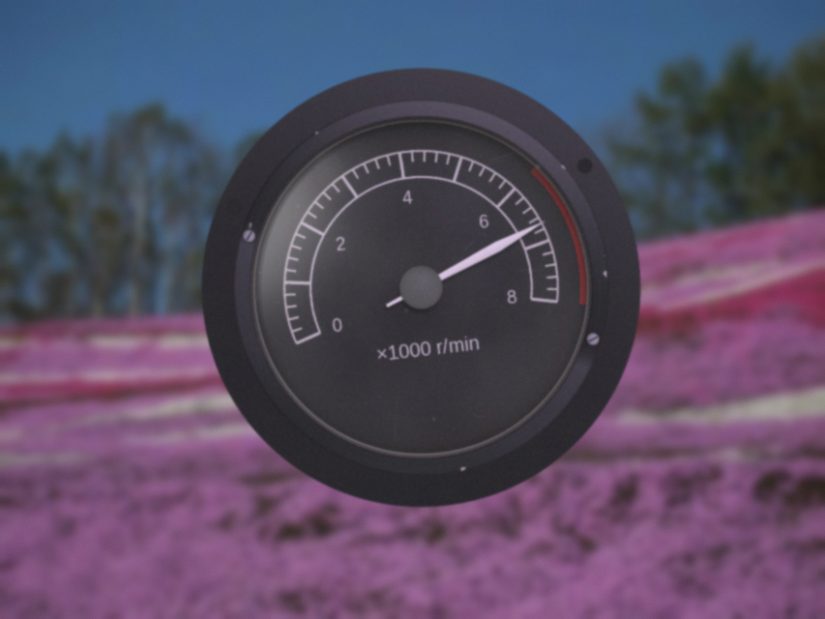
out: 6700 rpm
